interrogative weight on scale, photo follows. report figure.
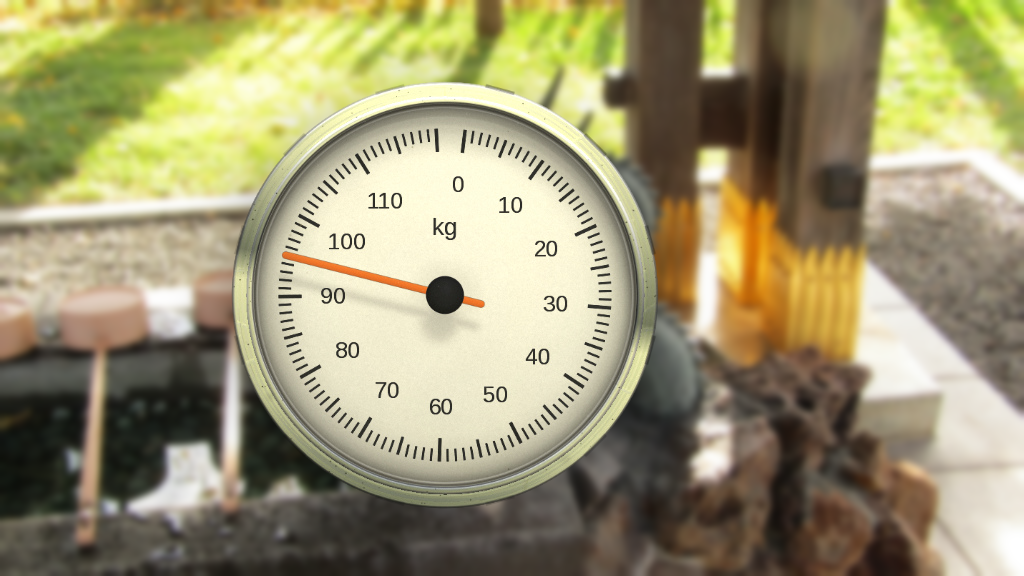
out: 95 kg
